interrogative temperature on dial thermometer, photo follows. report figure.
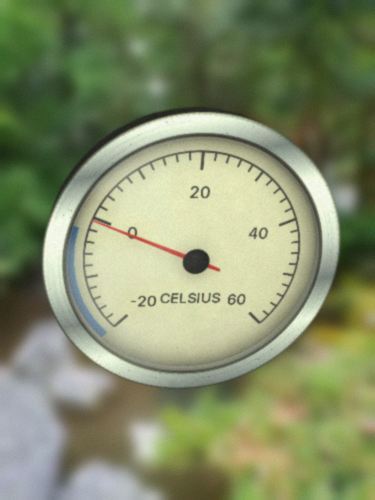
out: 0 °C
